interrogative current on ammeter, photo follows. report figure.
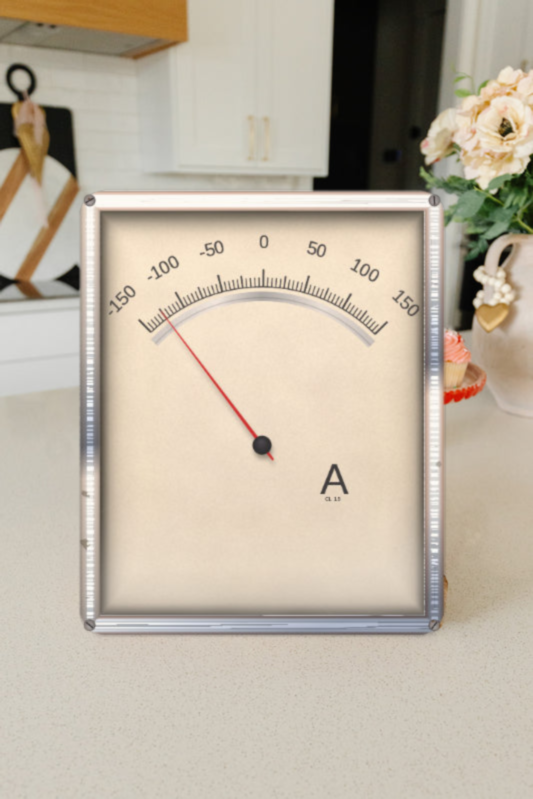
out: -125 A
